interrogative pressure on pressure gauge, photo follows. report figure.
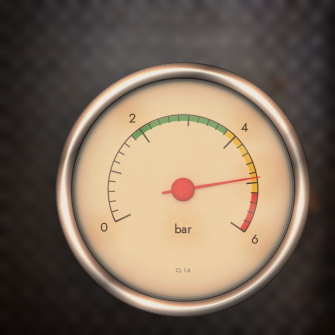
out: 4.9 bar
